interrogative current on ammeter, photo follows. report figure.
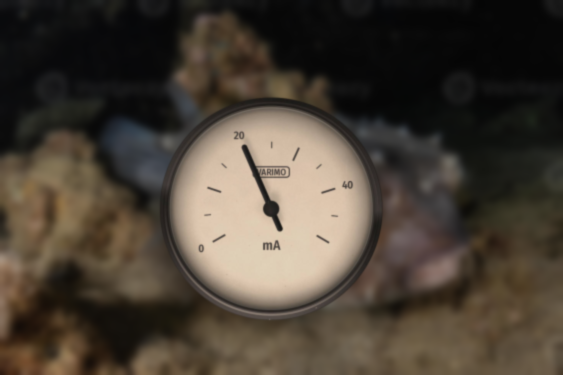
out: 20 mA
